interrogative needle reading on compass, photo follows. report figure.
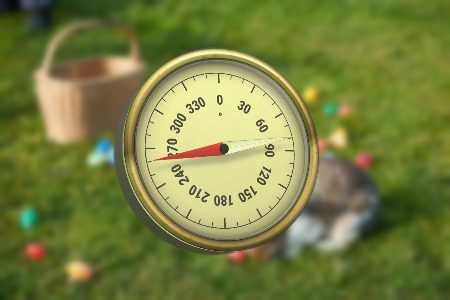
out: 260 °
